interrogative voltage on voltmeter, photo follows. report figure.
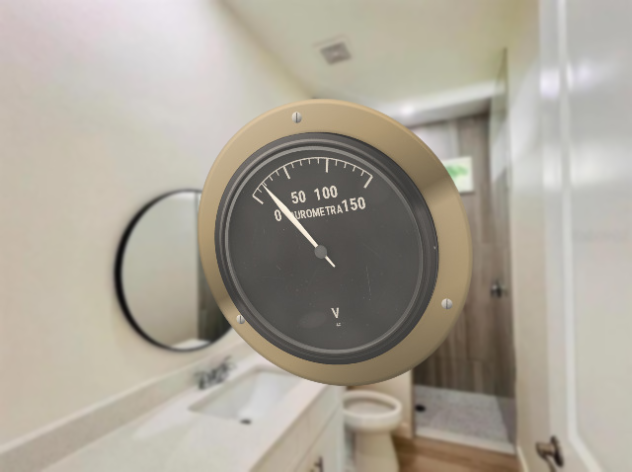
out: 20 V
